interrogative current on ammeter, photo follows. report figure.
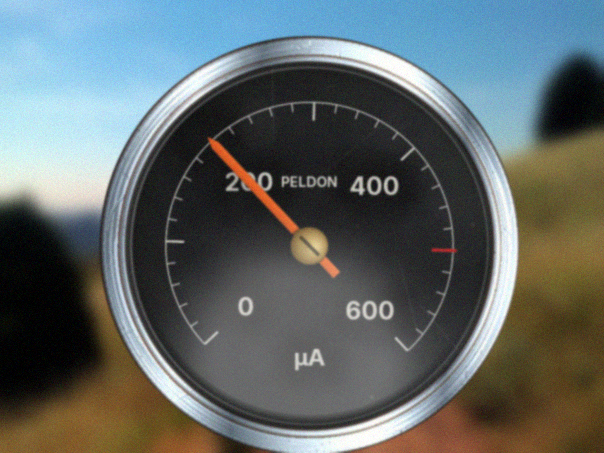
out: 200 µA
